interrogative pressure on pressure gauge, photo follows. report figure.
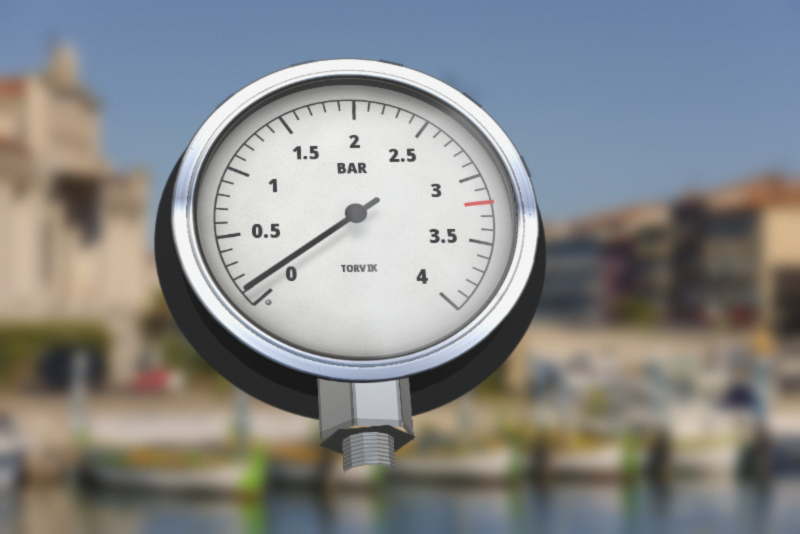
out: 0.1 bar
